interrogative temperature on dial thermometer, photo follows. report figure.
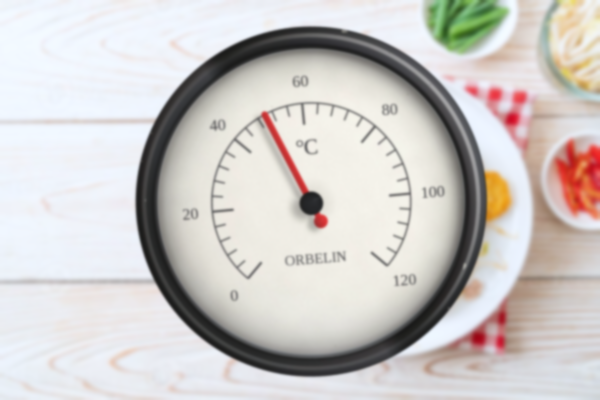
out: 50 °C
